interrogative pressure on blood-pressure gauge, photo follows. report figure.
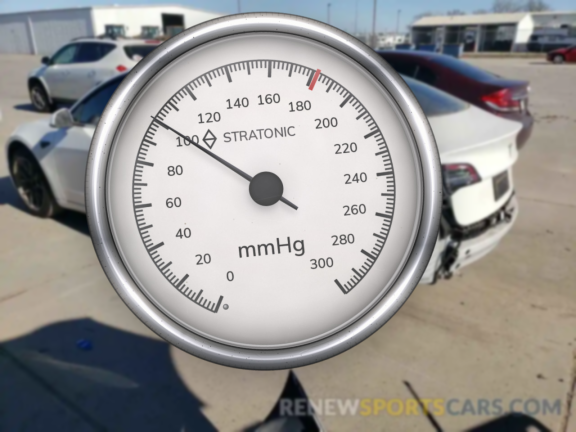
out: 100 mmHg
